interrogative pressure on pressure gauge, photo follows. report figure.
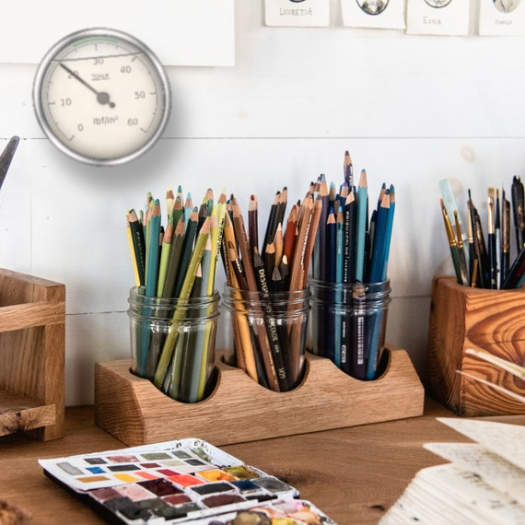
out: 20 psi
